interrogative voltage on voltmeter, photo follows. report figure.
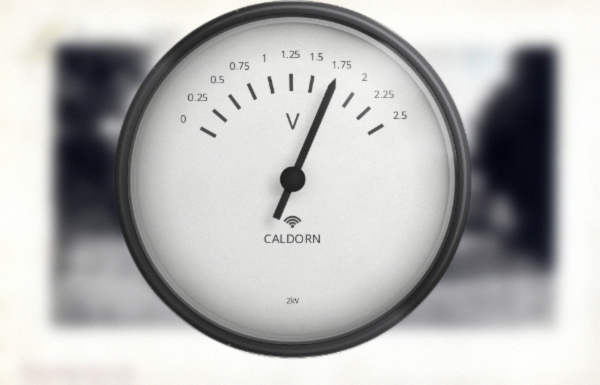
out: 1.75 V
